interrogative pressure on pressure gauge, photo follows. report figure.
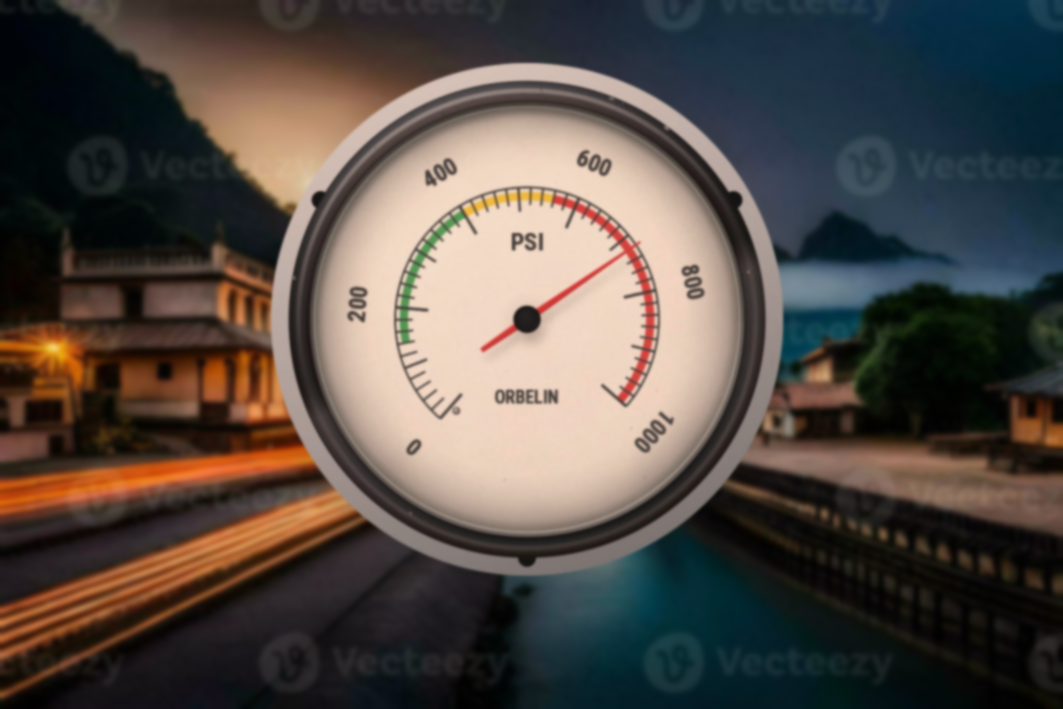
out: 720 psi
